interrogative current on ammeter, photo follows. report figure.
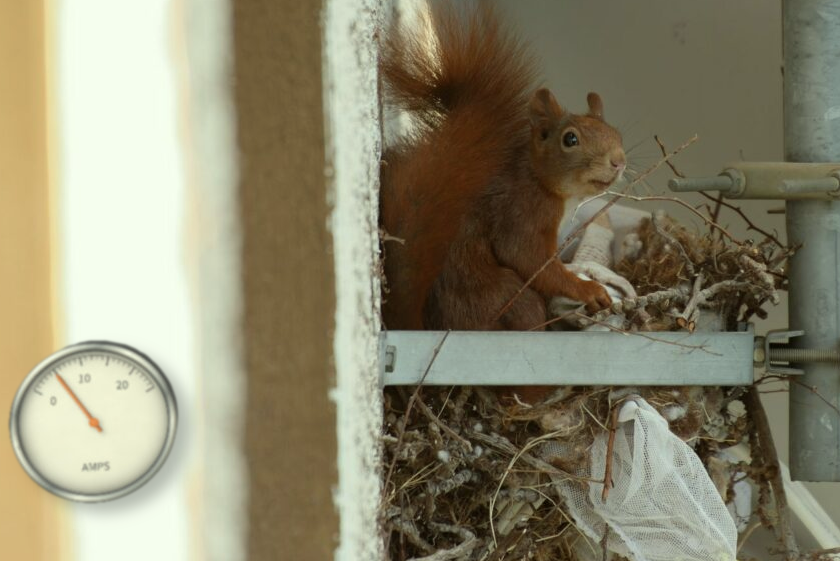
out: 5 A
